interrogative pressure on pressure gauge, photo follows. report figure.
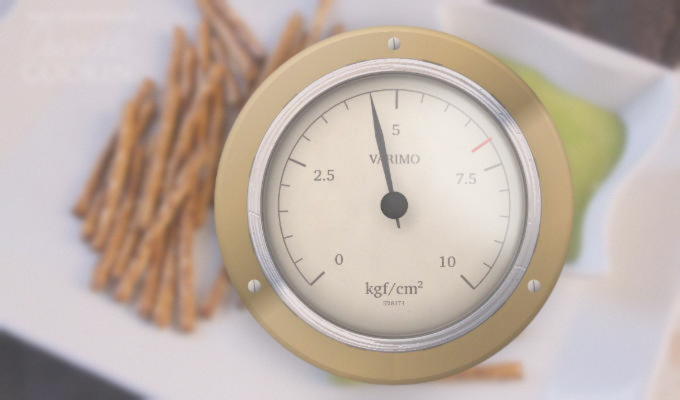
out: 4.5 kg/cm²
